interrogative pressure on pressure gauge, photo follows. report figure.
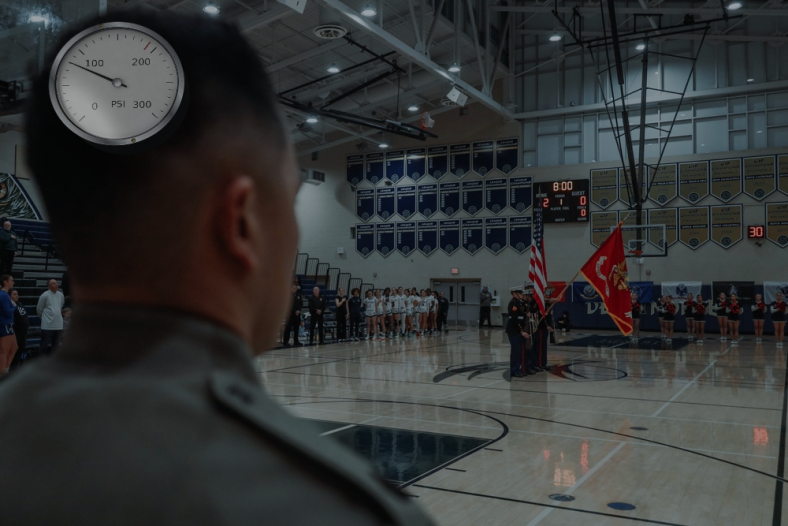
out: 80 psi
